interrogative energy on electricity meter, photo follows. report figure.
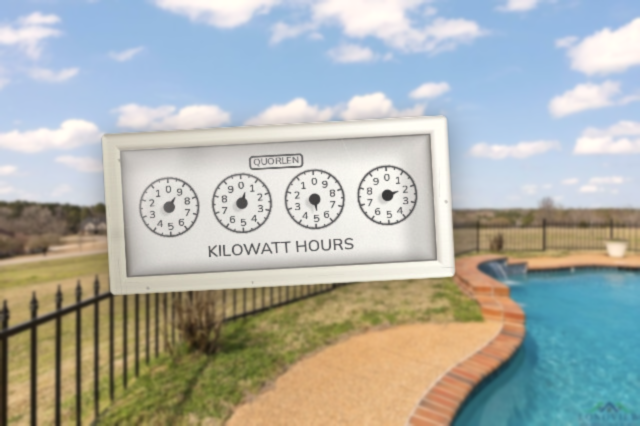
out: 9052 kWh
